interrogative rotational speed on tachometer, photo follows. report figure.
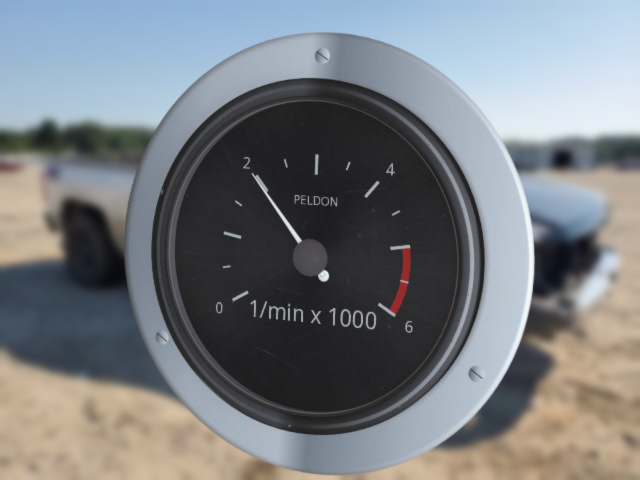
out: 2000 rpm
